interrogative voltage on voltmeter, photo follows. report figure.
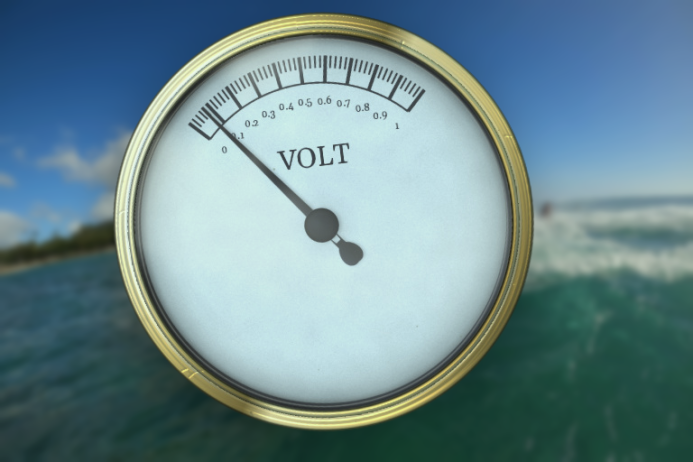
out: 0.08 V
